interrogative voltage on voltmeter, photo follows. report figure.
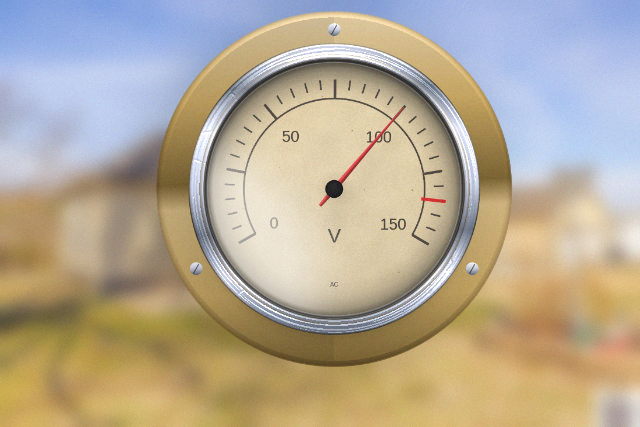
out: 100 V
